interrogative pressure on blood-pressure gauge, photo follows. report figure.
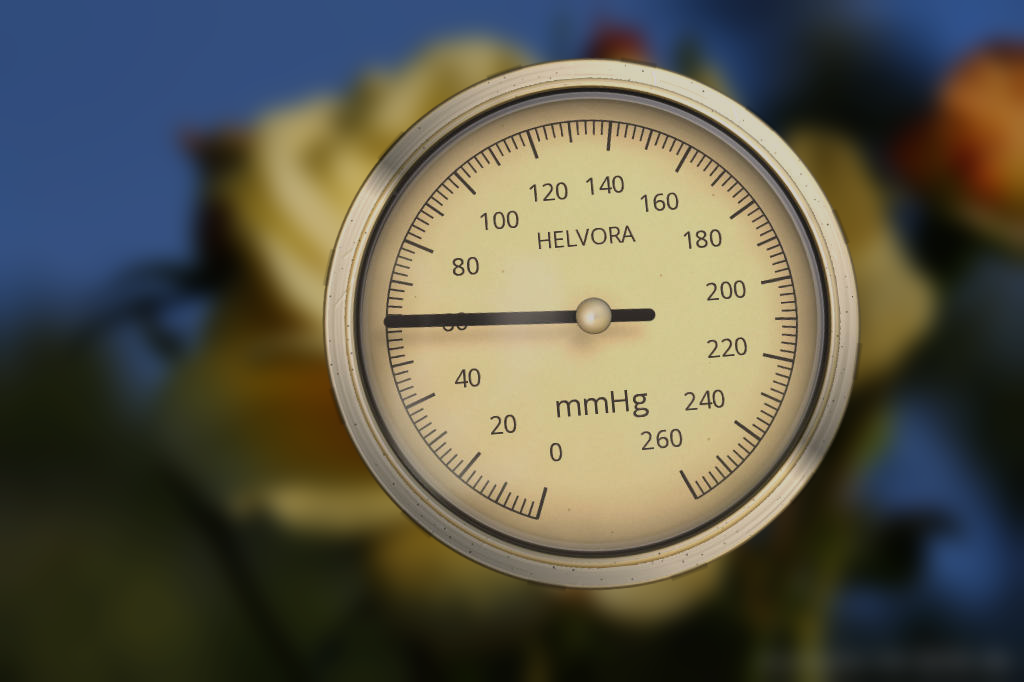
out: 60 mmHg
